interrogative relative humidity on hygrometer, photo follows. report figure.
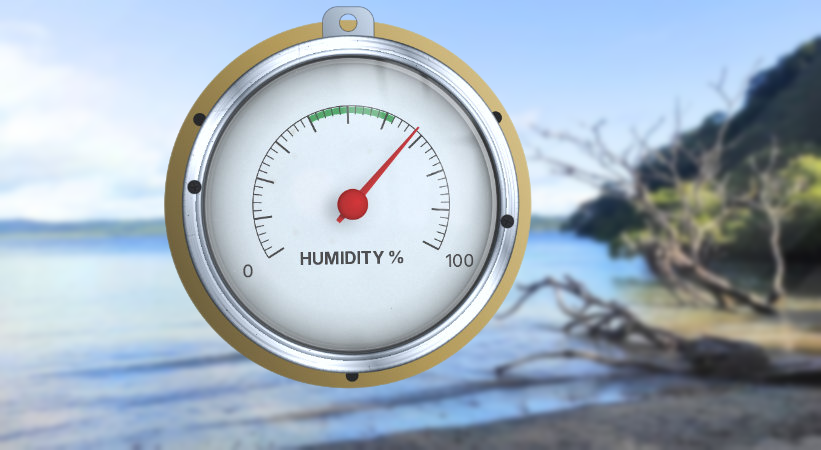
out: 68 %
